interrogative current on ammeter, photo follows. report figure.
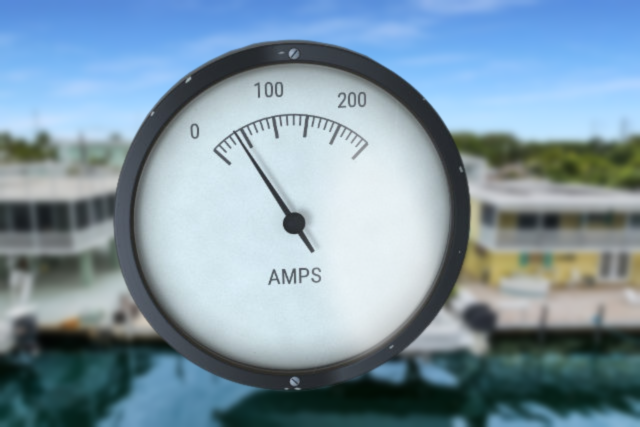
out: 40 A
